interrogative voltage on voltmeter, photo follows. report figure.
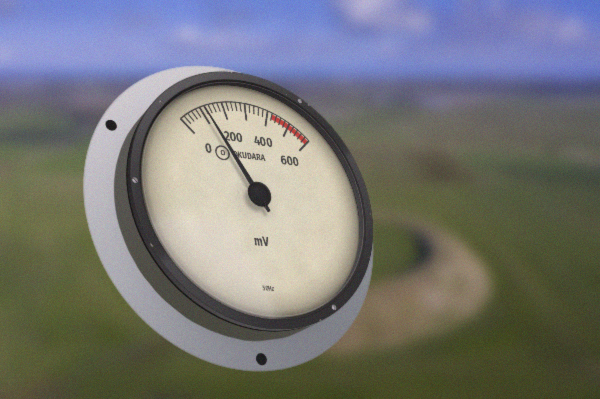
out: 100 mV
